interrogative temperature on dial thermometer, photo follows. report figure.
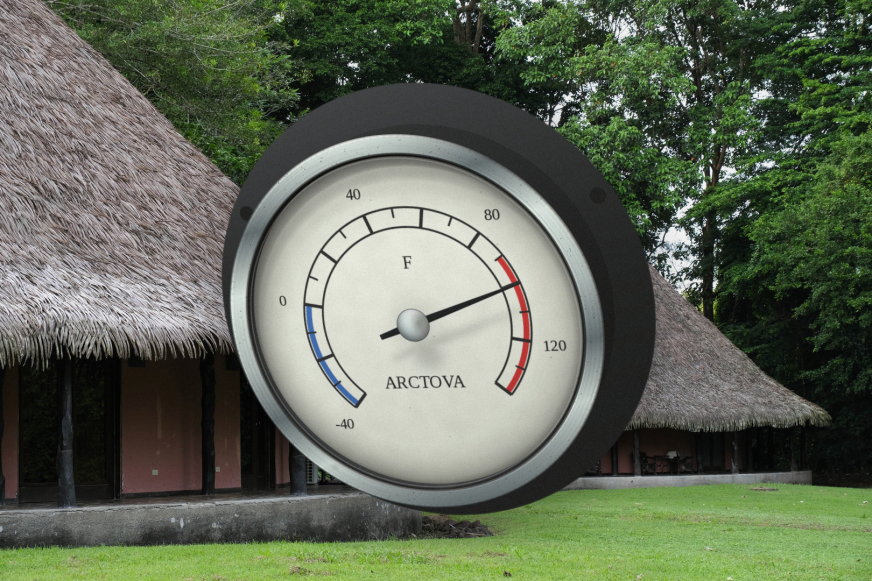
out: 100 °F
